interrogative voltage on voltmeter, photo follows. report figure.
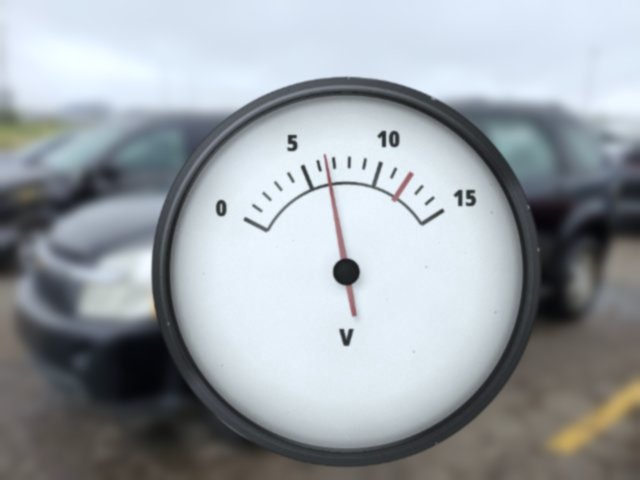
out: 6.5 V
